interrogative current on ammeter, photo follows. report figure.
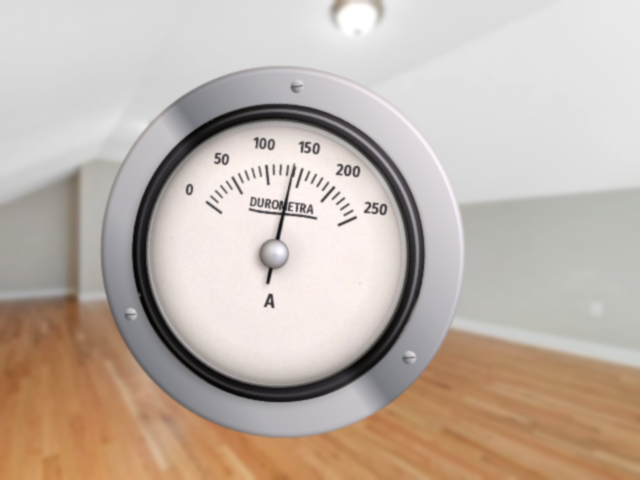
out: 140 A
